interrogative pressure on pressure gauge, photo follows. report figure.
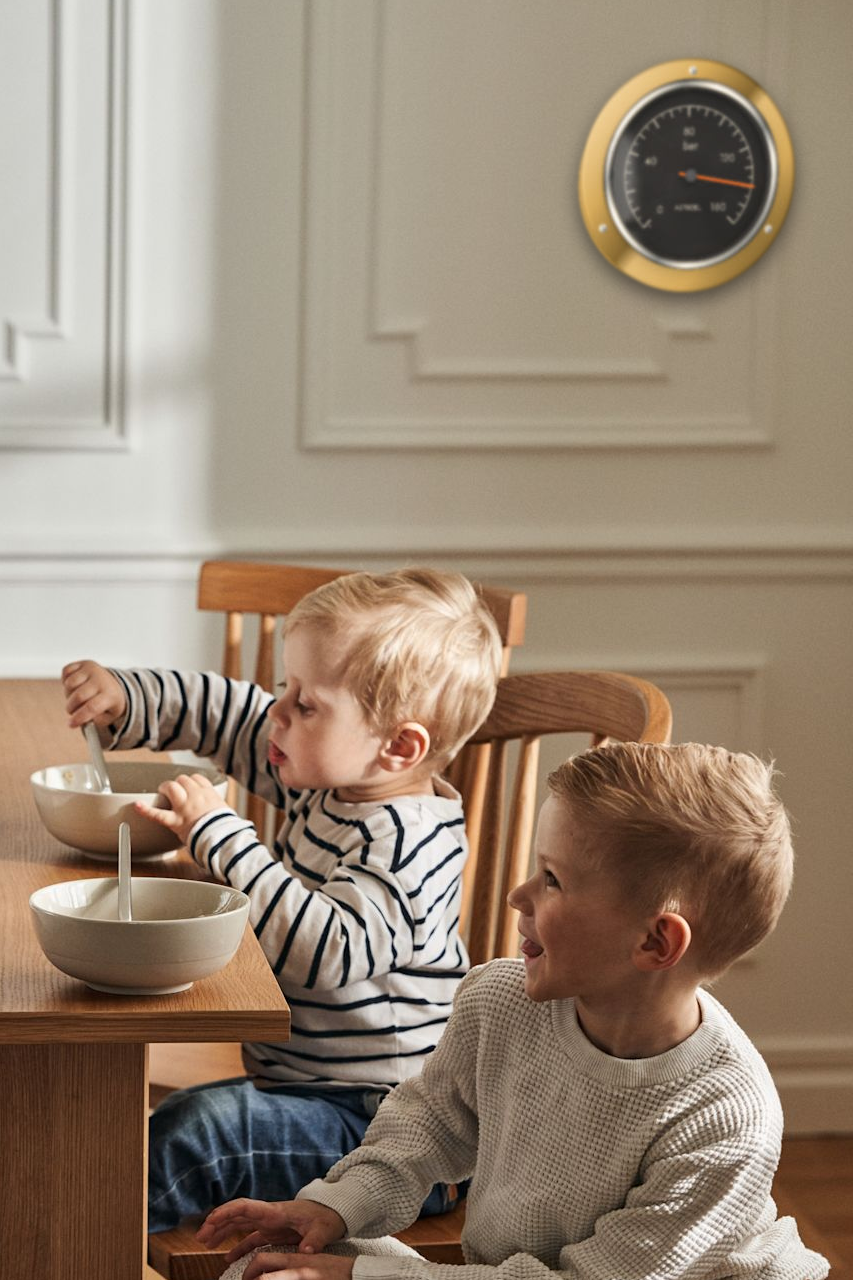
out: 140 bar
